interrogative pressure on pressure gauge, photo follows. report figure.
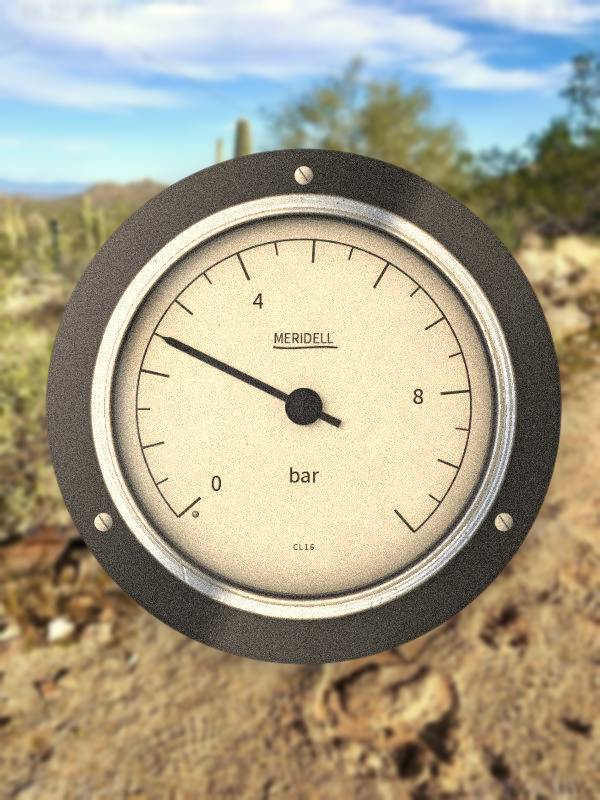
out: 2.5 bar
